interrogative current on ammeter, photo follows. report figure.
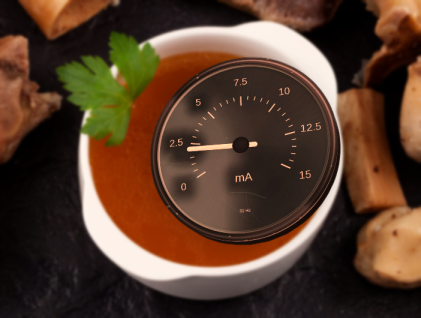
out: 2 mA
